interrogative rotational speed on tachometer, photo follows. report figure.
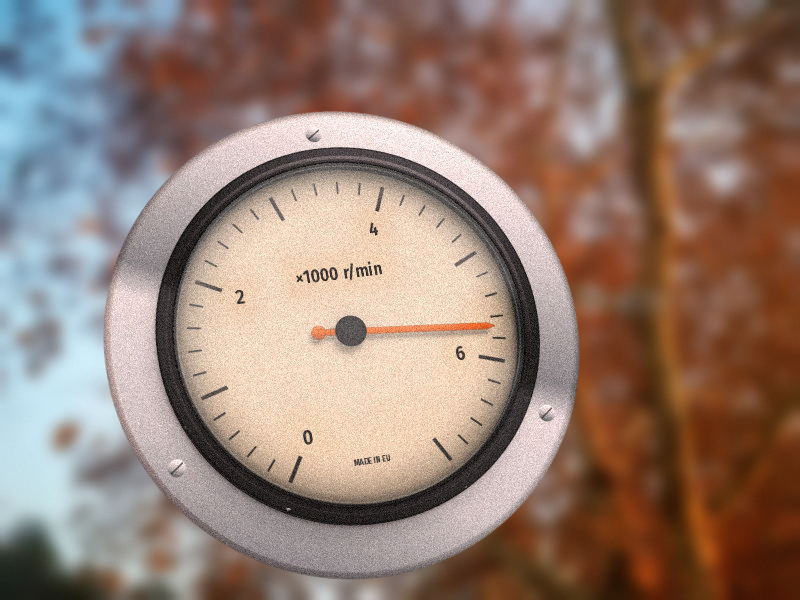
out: 5700 rpm
